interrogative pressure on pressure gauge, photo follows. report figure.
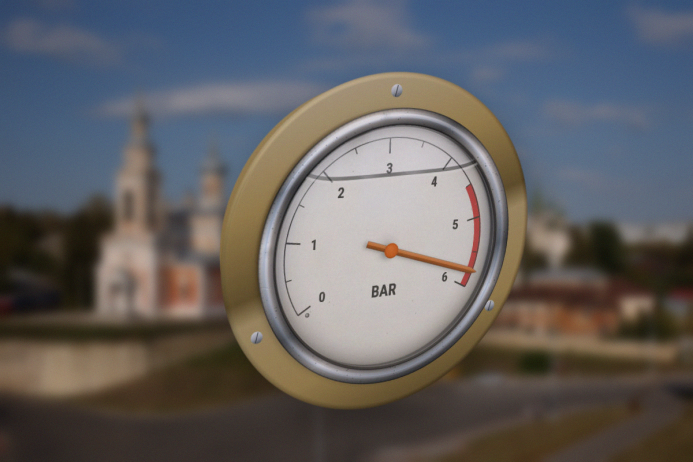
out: 5.75 bar
